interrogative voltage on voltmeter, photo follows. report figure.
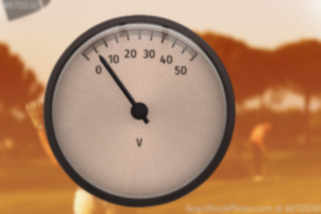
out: 5 V
